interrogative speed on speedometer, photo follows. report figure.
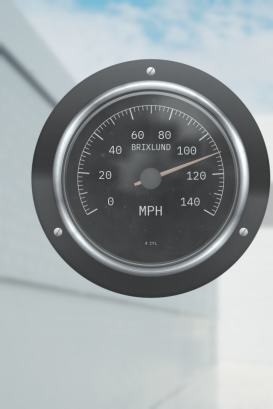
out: 110 mph
